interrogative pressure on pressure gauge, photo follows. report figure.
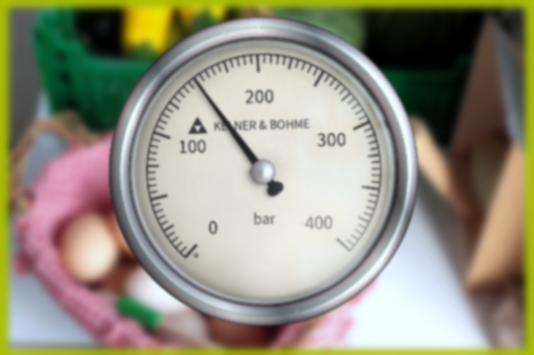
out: 150 bar
